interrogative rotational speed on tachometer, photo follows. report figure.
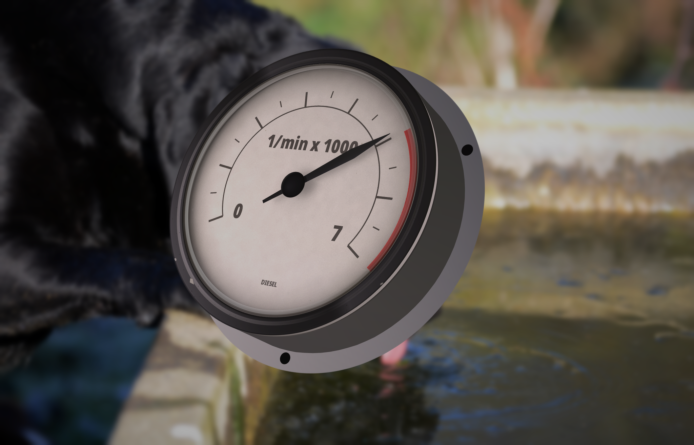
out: 5000 rpm
